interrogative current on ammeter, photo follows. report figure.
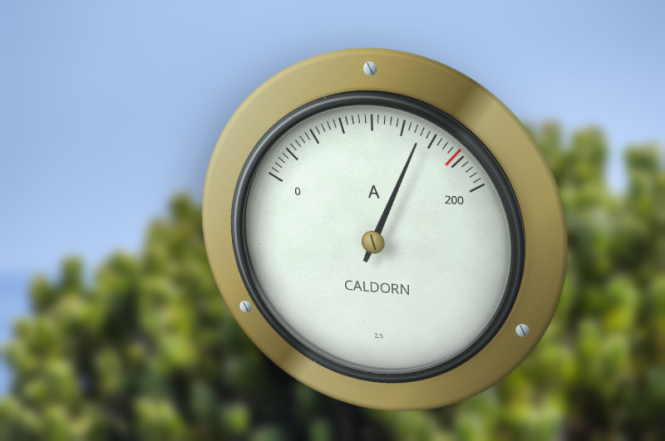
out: 140 A
